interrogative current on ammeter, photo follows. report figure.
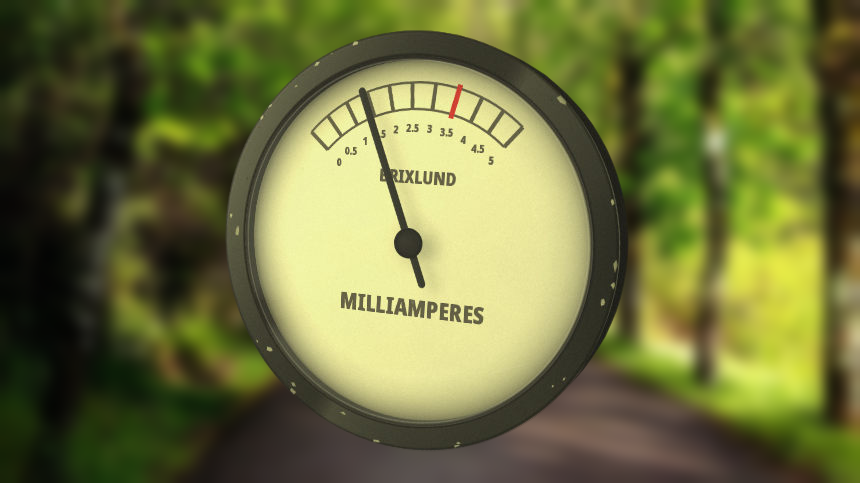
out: 1.5 mA
